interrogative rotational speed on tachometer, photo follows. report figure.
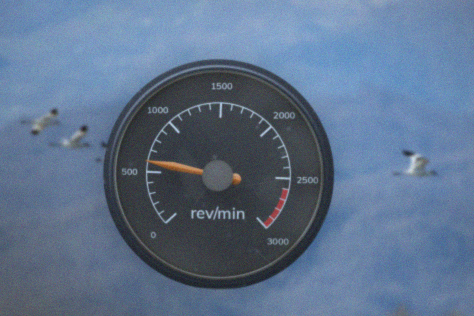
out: 600 rpm
